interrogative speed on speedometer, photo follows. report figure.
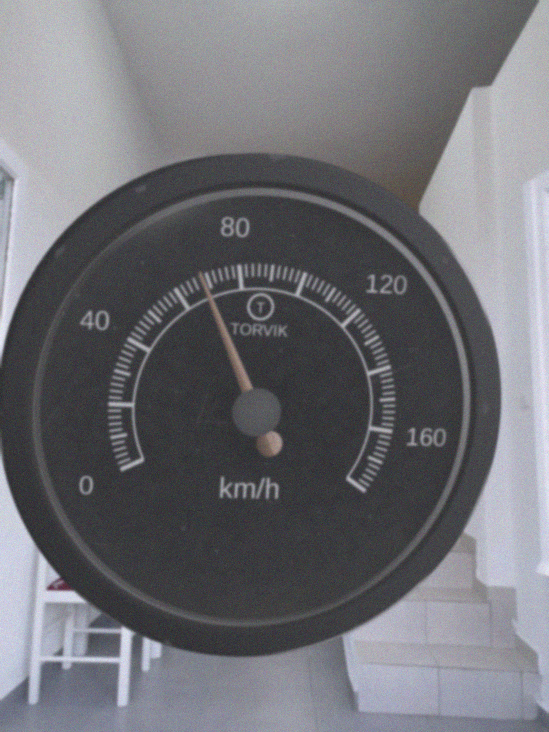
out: 68 km/h
